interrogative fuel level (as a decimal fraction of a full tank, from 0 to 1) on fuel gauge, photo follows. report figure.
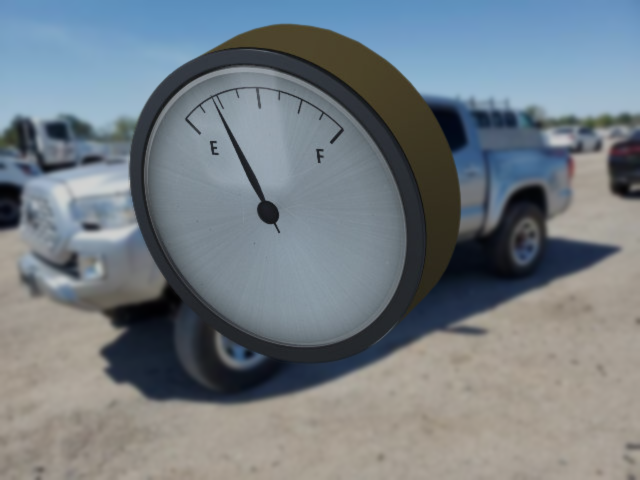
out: 0.25
